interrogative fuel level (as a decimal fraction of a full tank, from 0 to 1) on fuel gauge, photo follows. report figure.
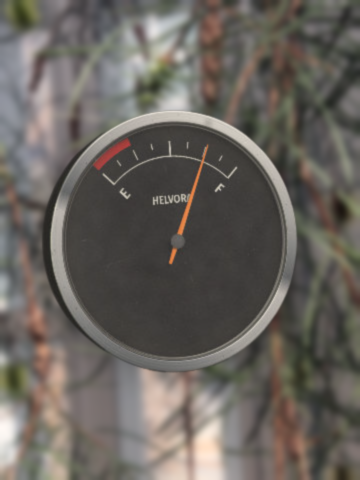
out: 0.75
